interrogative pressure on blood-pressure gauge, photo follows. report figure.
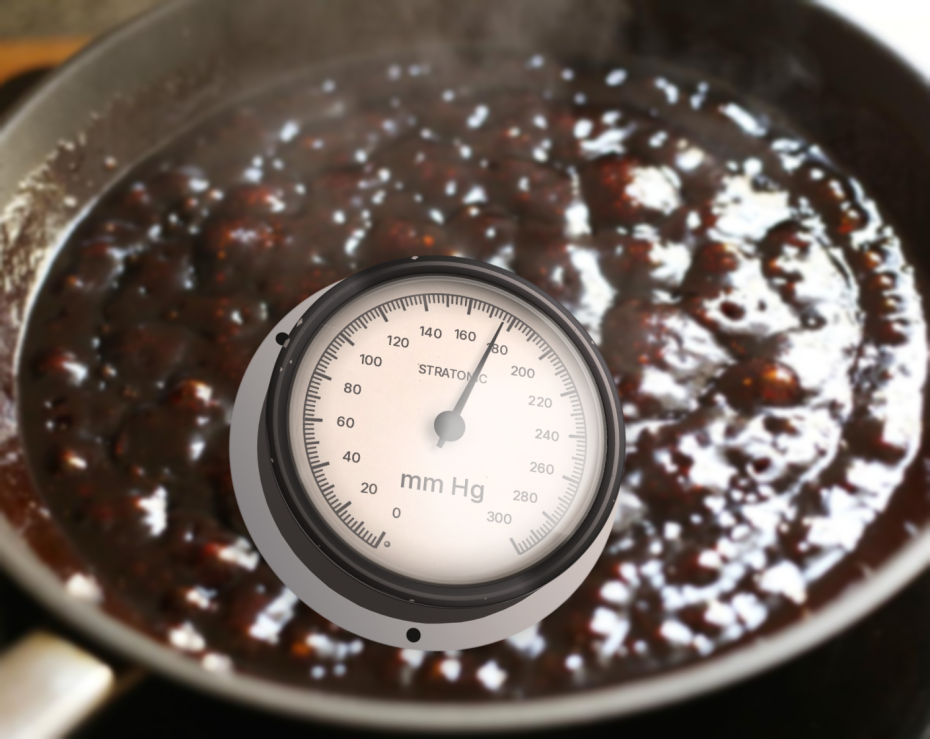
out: 176 mmHg
